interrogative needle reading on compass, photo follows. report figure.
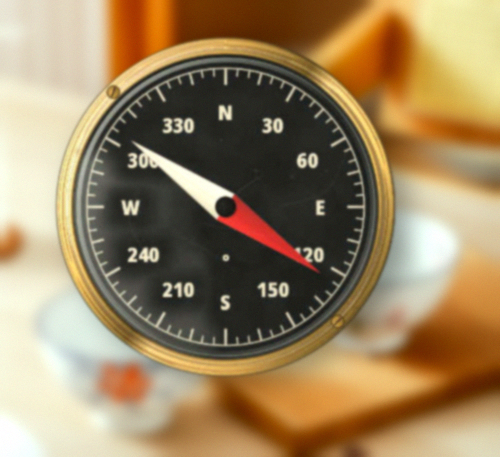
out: 125 °
